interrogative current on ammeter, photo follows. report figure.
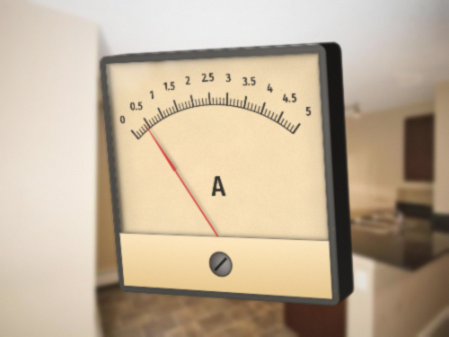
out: 0.5 A
